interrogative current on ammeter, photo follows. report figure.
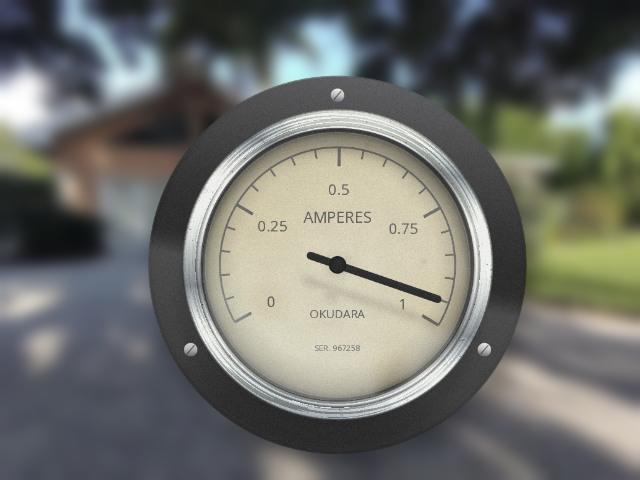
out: 0.95 A
